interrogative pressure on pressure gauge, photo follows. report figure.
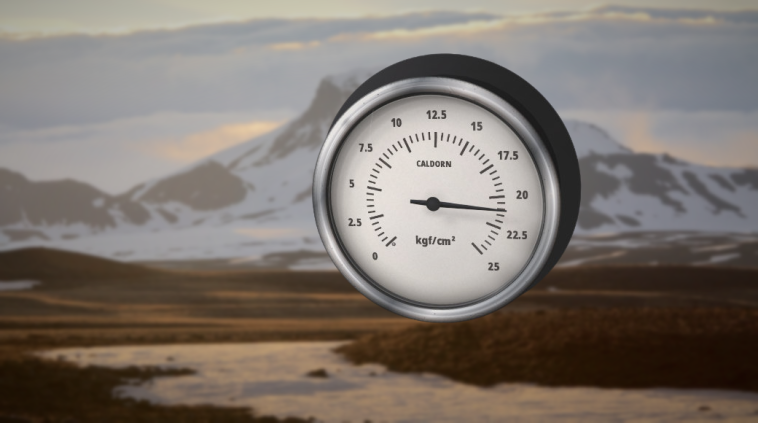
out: 21 kg/cm²
